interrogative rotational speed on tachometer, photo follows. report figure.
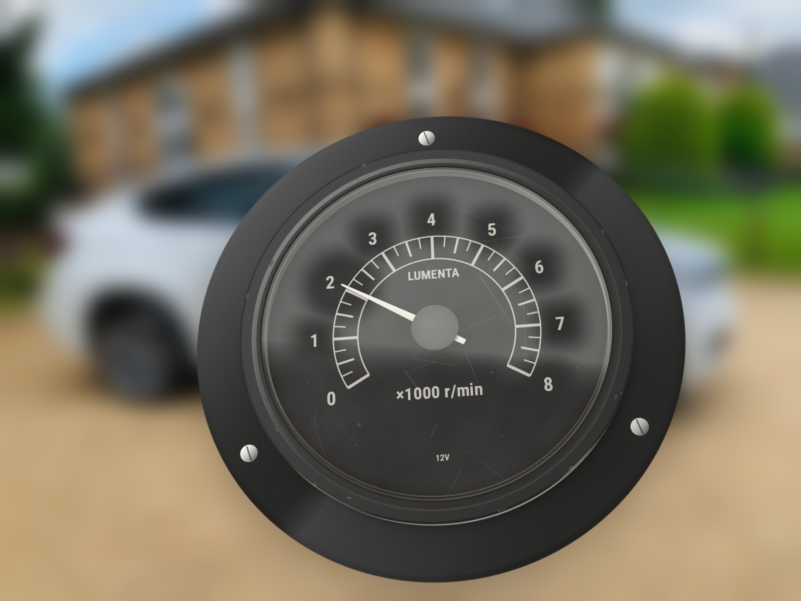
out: 2000 rpm
